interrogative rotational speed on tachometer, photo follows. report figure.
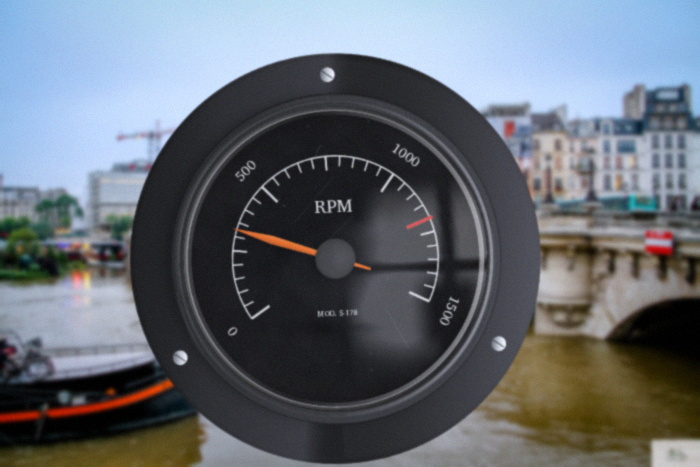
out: 325 rpm
